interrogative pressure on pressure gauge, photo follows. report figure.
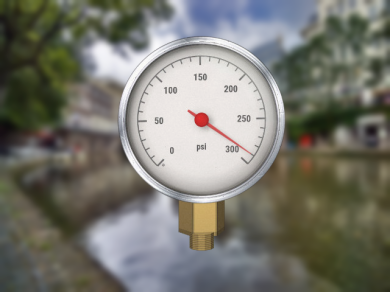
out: 290 psi
